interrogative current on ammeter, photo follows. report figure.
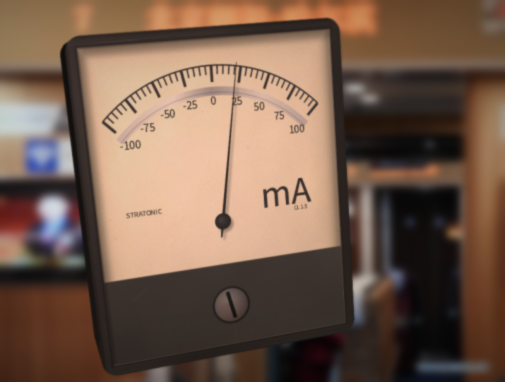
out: 20 mA
